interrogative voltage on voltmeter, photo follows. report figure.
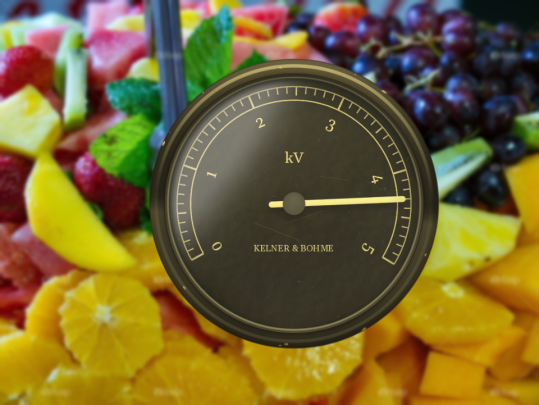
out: 4.3 kV
